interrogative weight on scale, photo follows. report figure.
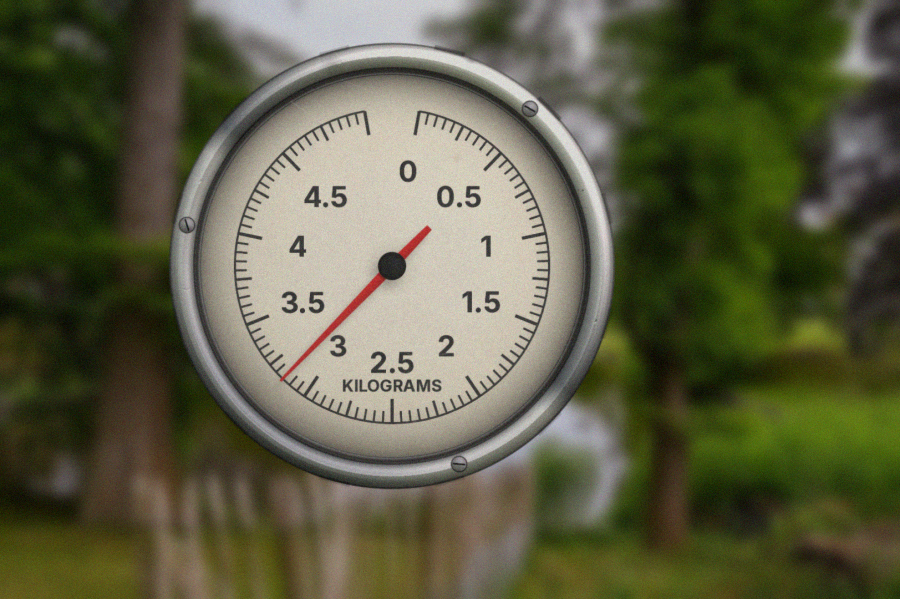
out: 3.15 kg
